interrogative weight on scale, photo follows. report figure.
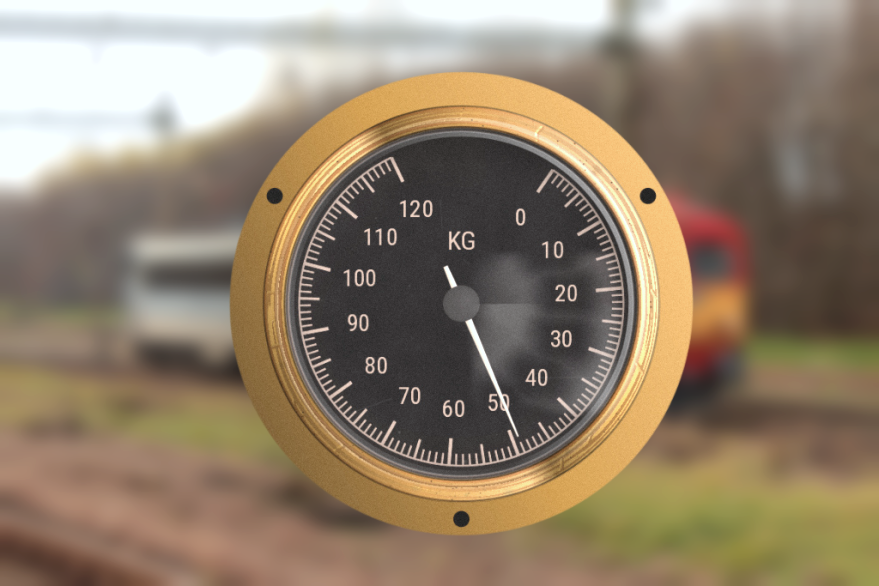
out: 49 kg
